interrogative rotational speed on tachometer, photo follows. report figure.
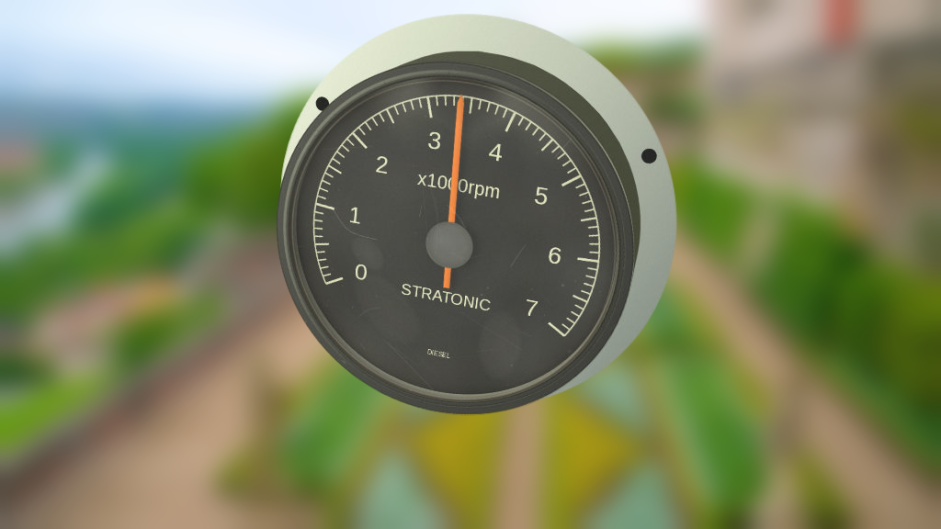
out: 3400 rpm
